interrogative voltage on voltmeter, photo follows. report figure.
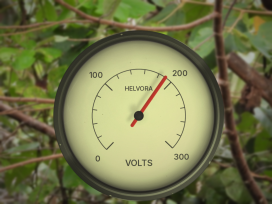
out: 190 V
